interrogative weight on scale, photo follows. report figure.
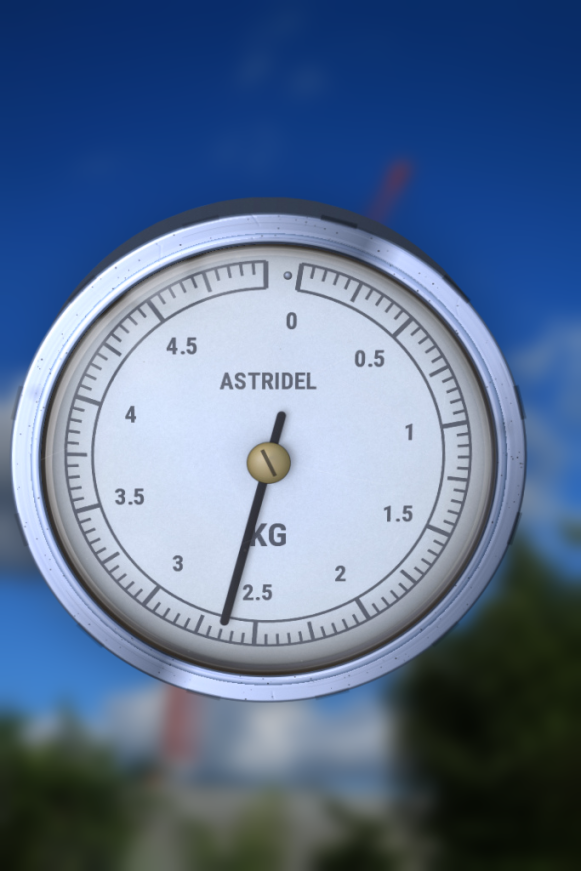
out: 2.65 kg
